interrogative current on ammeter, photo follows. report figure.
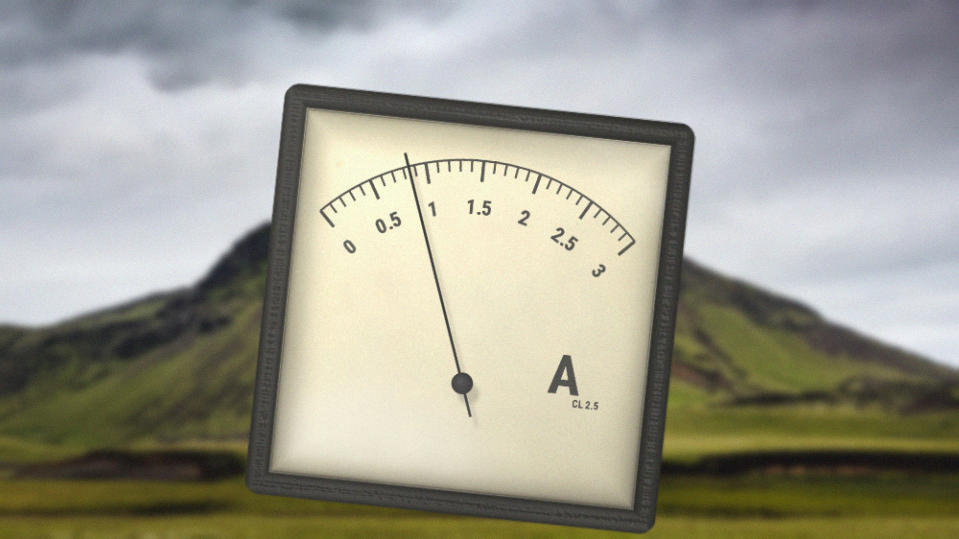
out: 0.85 A
